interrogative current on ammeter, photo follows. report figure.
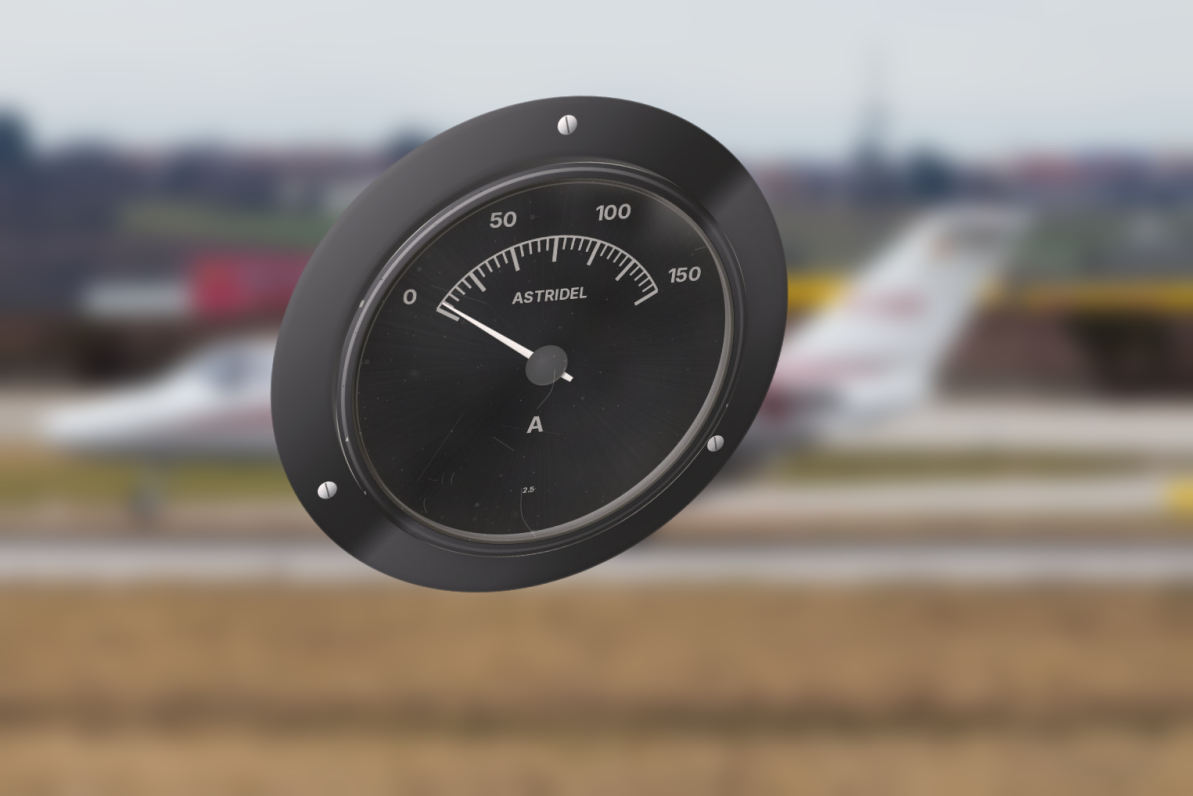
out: 5 A
